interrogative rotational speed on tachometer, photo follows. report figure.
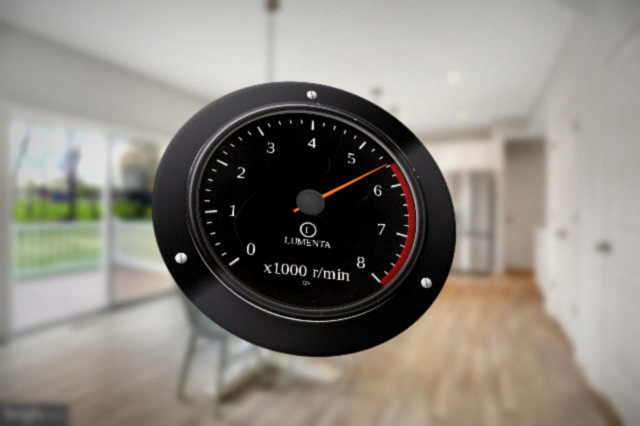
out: 5600 rpm
